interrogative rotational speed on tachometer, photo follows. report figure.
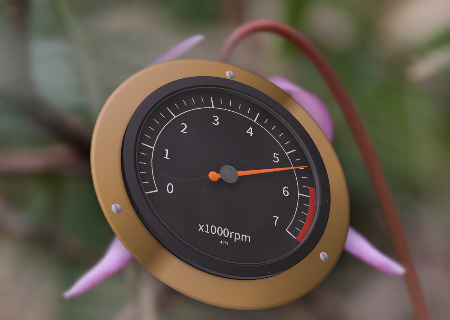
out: 5400 rpm
